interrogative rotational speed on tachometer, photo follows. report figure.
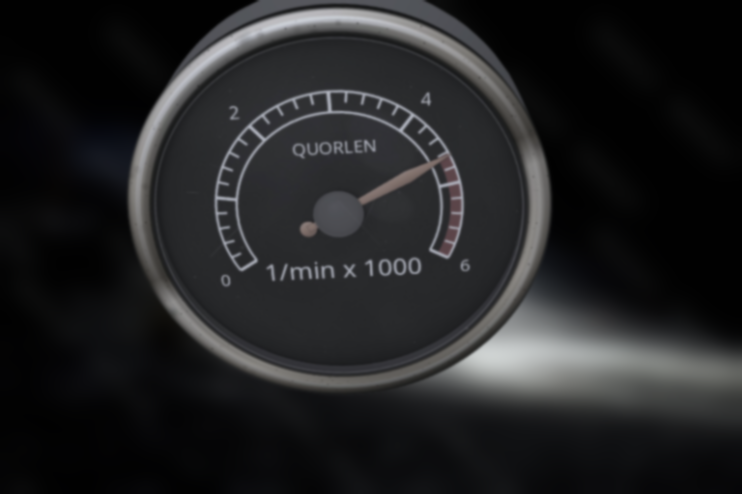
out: 4600 rpm
